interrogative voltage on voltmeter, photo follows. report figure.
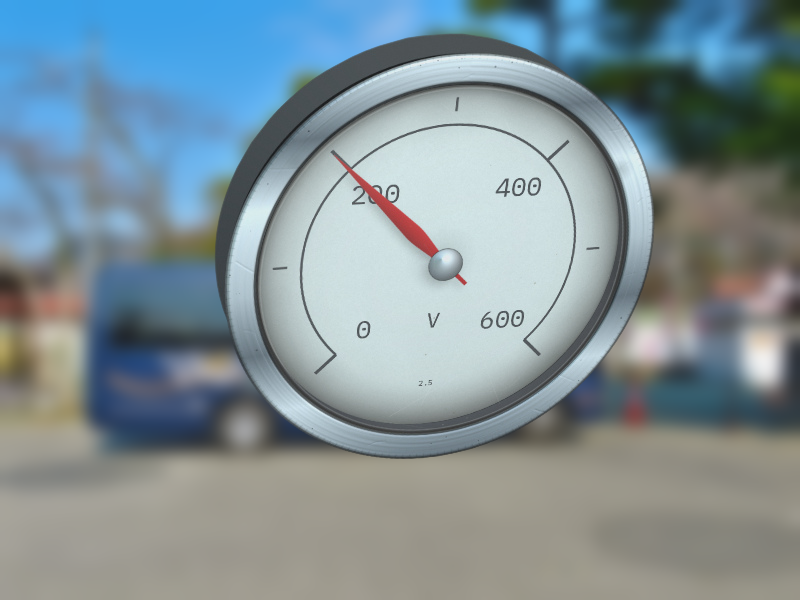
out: 200 V
